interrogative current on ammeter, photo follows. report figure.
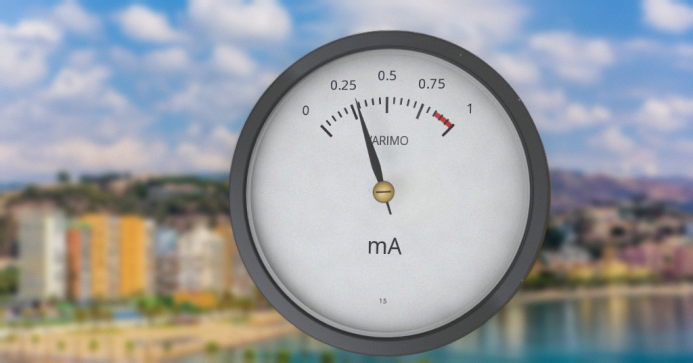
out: 0.3 mA
